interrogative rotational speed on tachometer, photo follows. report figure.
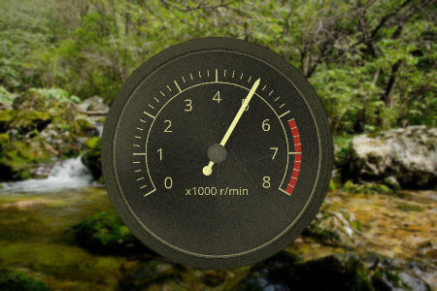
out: 5000 rpm
